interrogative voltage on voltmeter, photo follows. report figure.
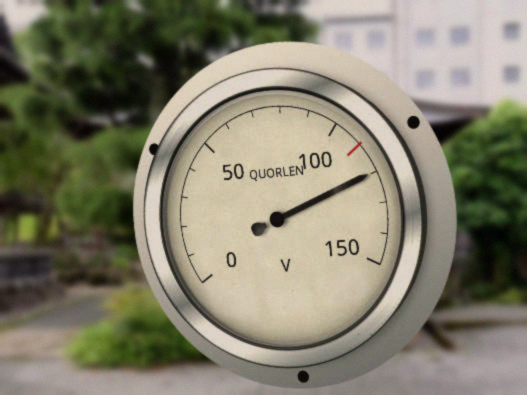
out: 120 V
